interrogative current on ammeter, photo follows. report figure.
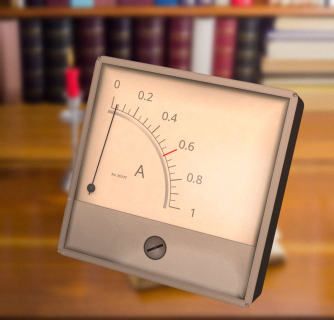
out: 0.05 A
